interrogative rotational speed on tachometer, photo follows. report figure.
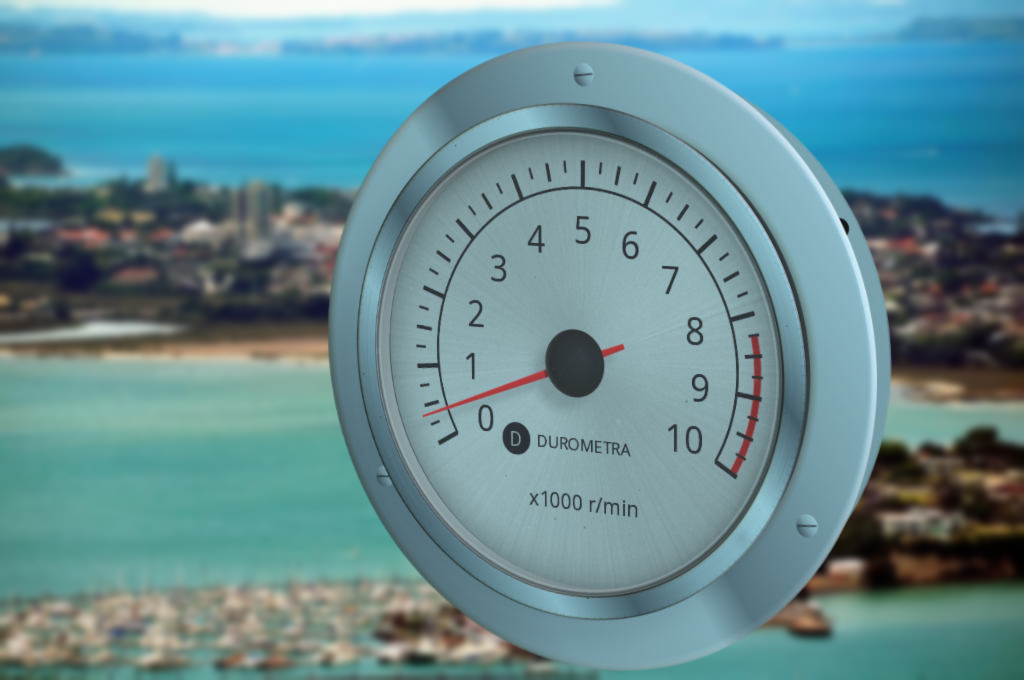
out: 375 rpm
